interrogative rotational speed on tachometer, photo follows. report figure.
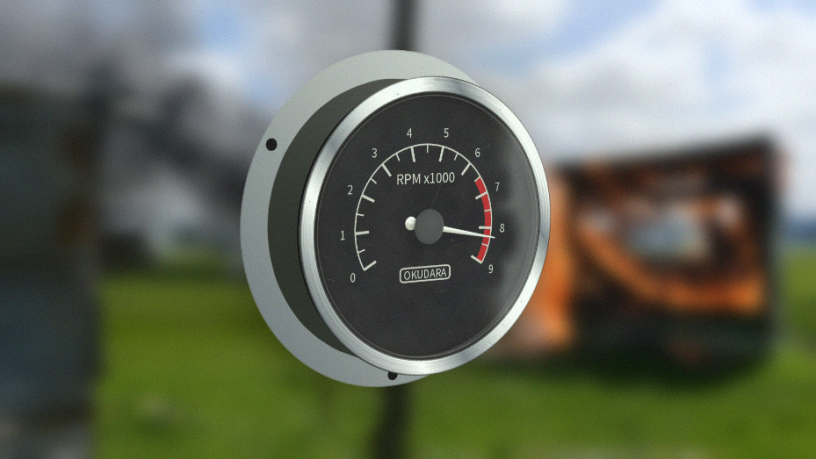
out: 8250 rpm
